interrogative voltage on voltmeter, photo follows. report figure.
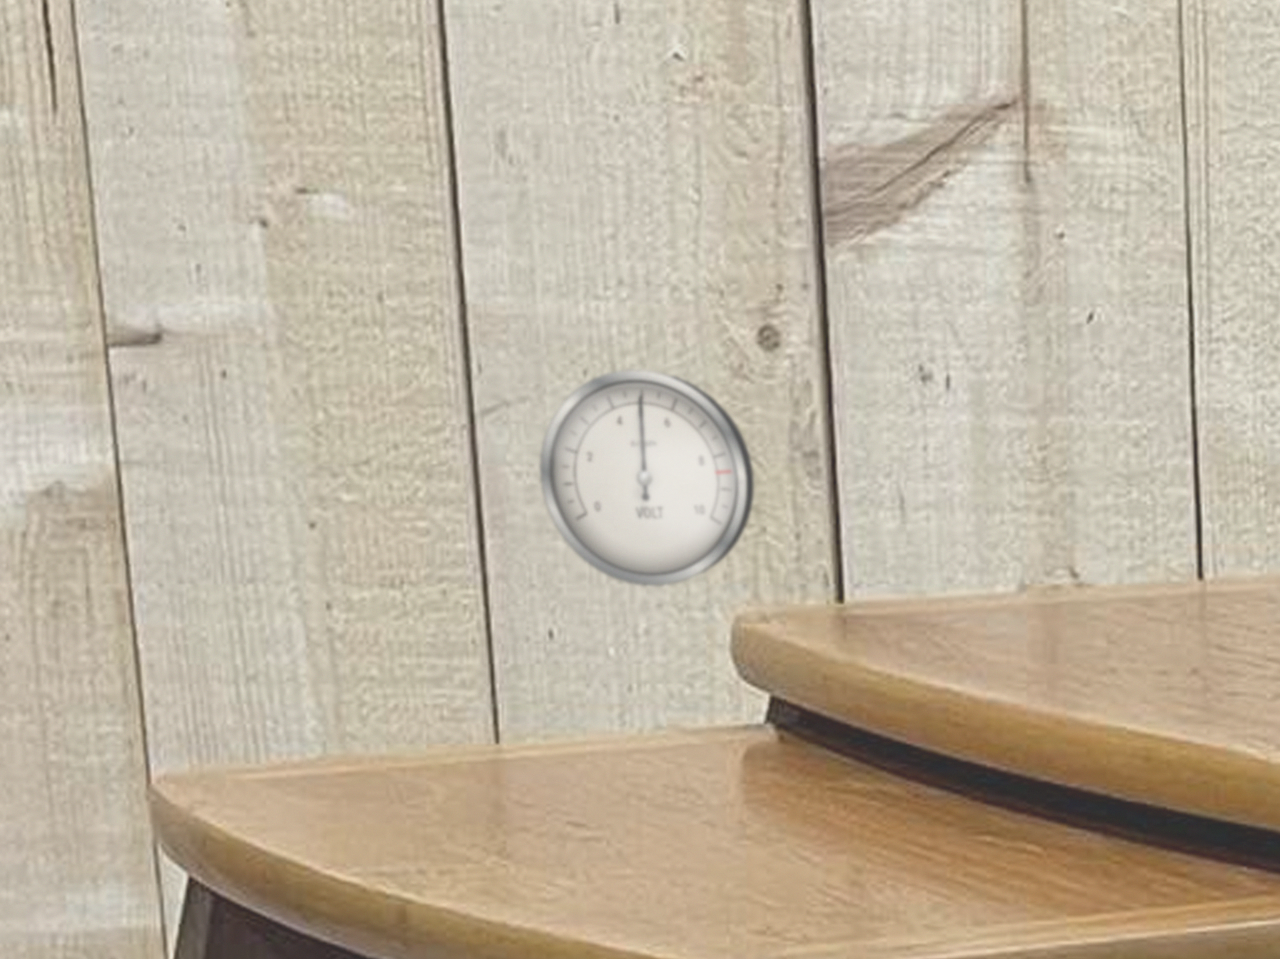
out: 5 V
